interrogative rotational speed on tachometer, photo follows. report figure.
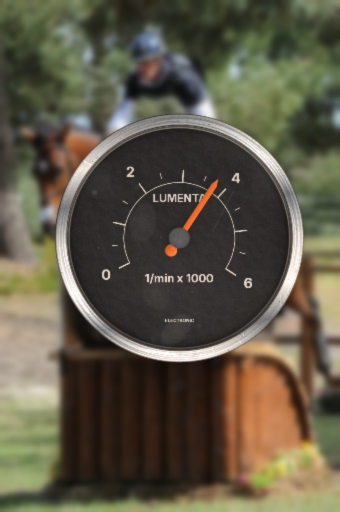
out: 3750 rpm
